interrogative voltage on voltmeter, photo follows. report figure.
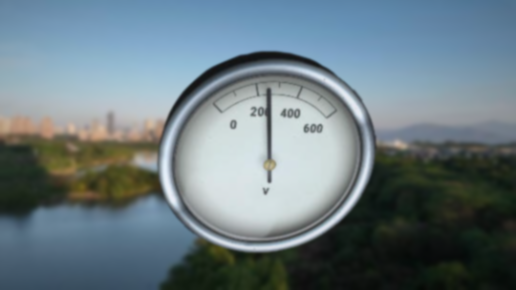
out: 250 V
